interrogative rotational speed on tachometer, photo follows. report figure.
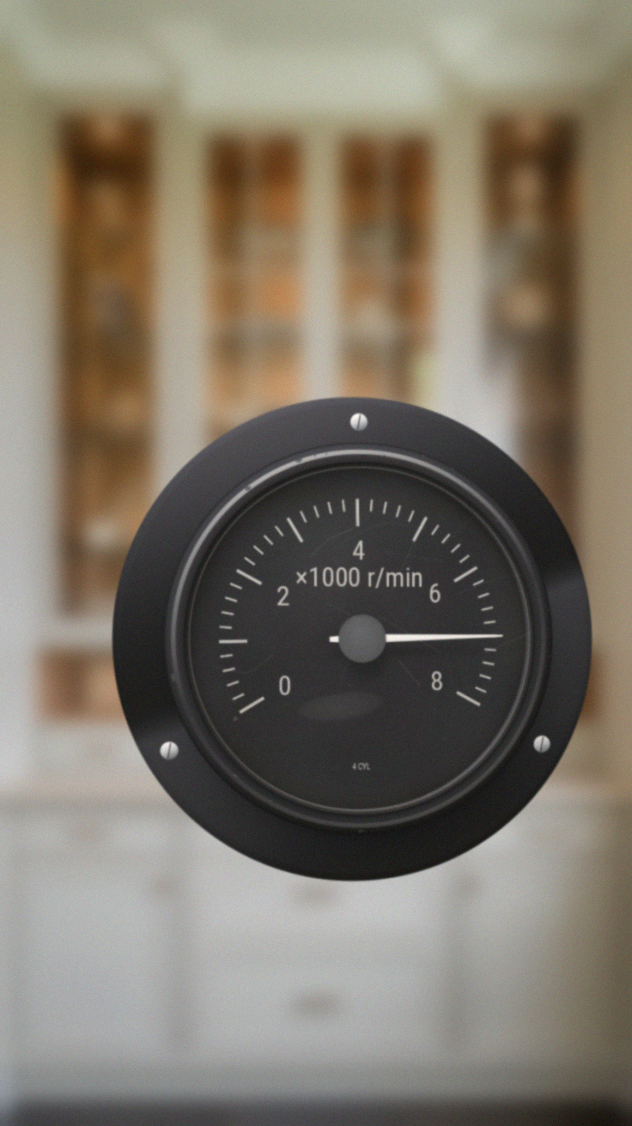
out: 7000 rpm
